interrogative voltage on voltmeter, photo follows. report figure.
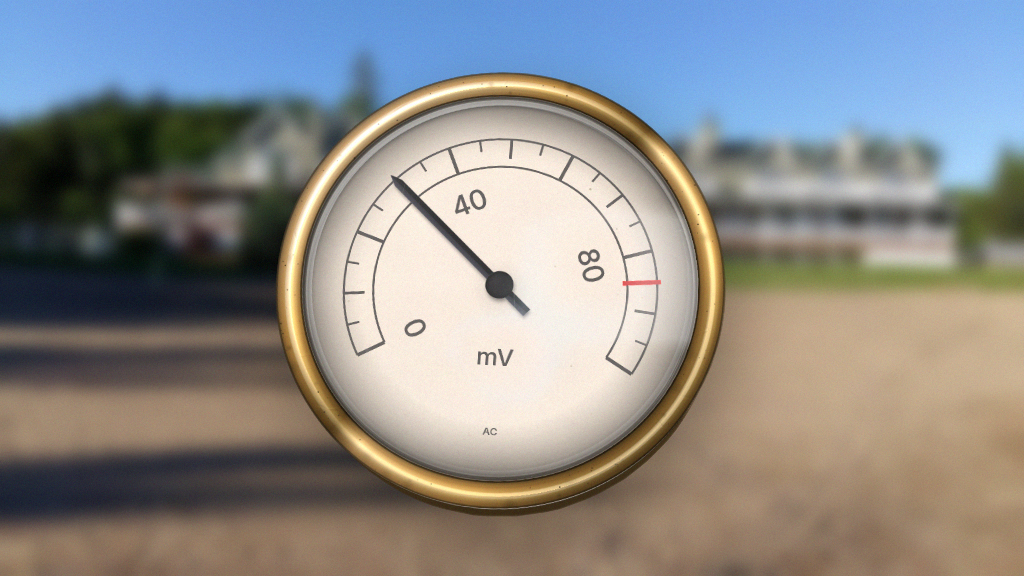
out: 30 mV
